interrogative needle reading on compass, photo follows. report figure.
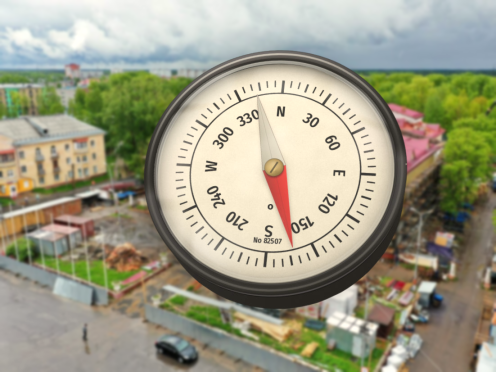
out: 162.5 °
